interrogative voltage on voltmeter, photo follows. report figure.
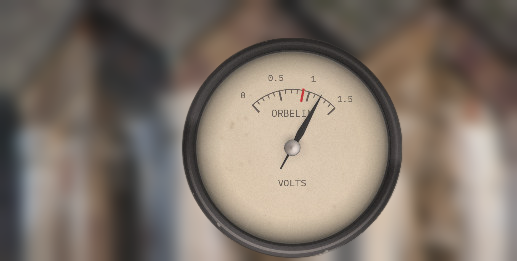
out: 1.2 V
